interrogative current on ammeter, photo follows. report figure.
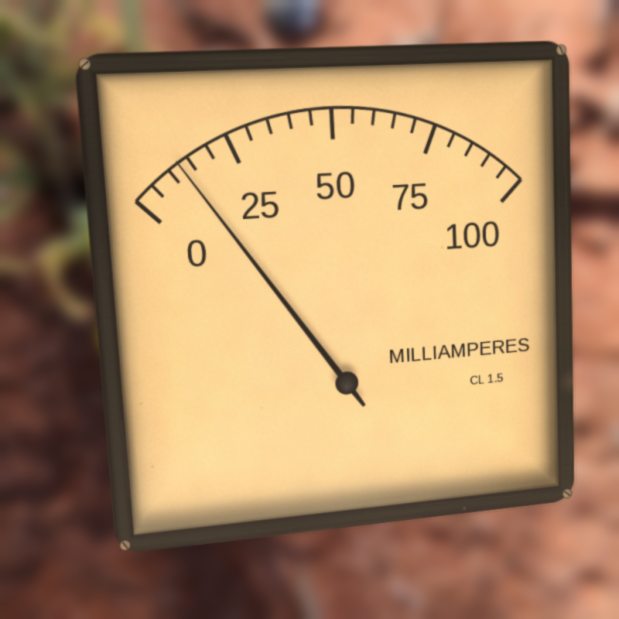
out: 12.5 mA
